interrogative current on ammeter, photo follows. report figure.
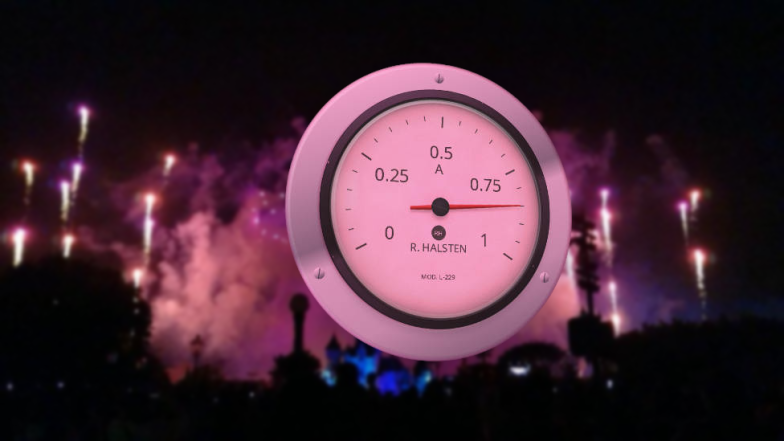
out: 0.85 A
